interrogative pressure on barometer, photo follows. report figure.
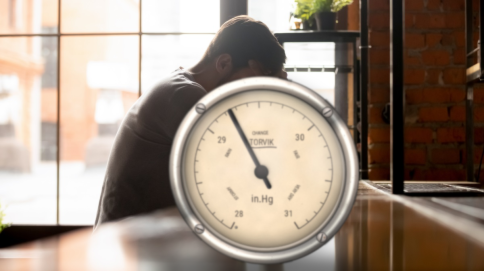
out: 29.25 inHg
